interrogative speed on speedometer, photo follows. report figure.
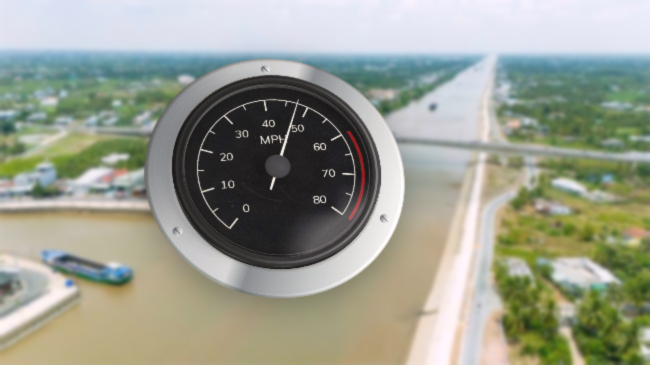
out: 47.5 mph
